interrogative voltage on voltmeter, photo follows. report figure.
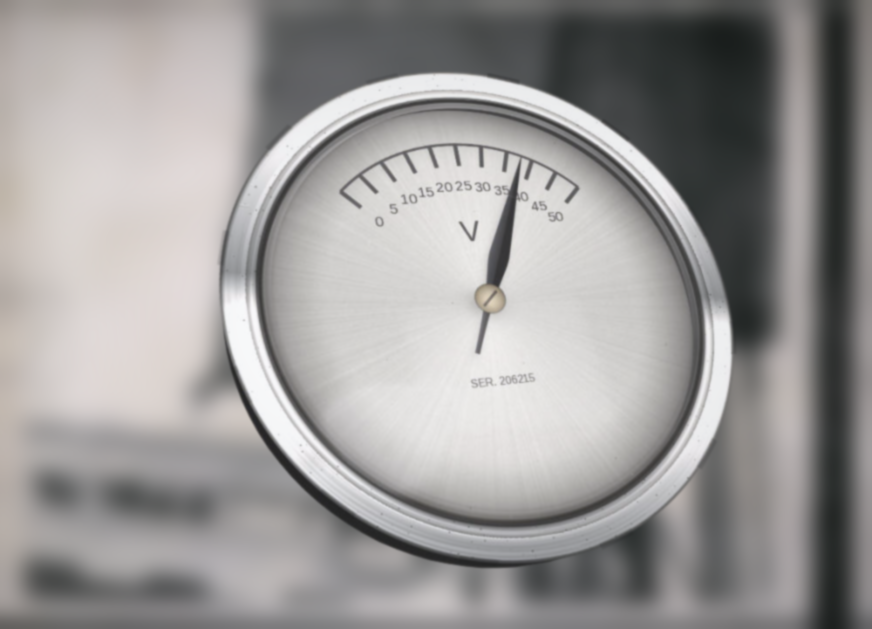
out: 37.5 V
